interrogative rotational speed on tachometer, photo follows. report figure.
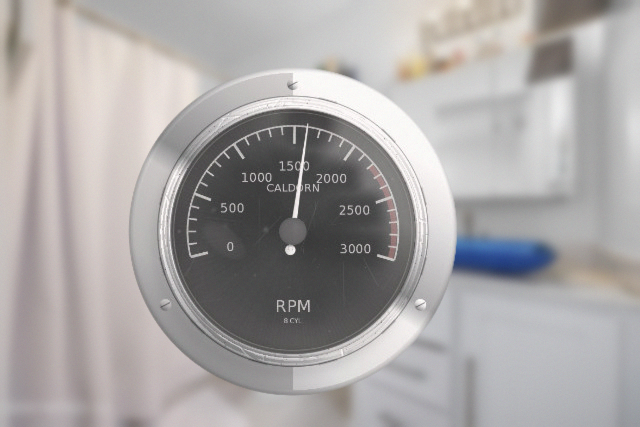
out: 1600 rpm
